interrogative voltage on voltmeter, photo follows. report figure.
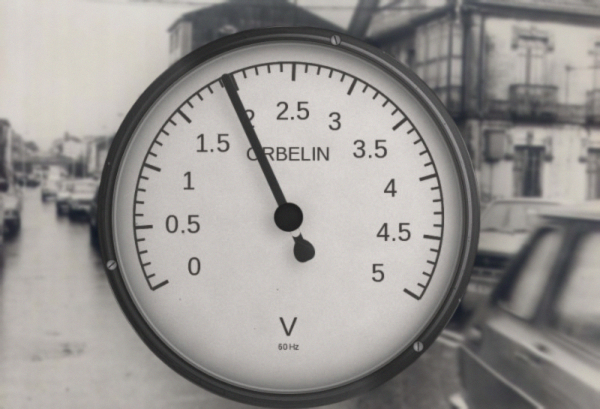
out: 1.95 V
